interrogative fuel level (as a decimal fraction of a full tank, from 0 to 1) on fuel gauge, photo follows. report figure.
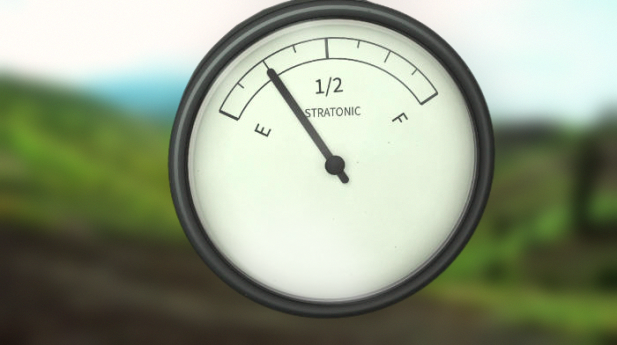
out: 0.25
